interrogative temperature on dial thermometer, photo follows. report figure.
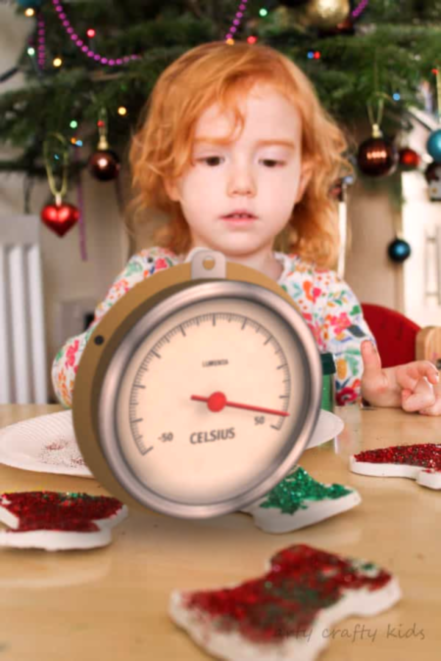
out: 45 °C
